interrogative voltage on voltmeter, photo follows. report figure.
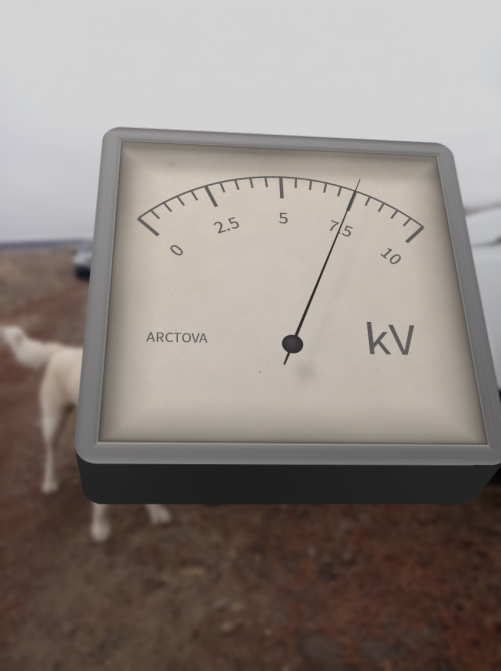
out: 7.5 kV
